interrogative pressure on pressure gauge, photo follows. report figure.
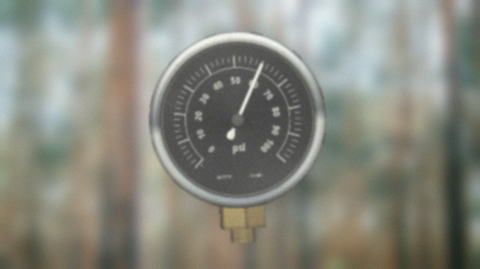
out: 60 psi
